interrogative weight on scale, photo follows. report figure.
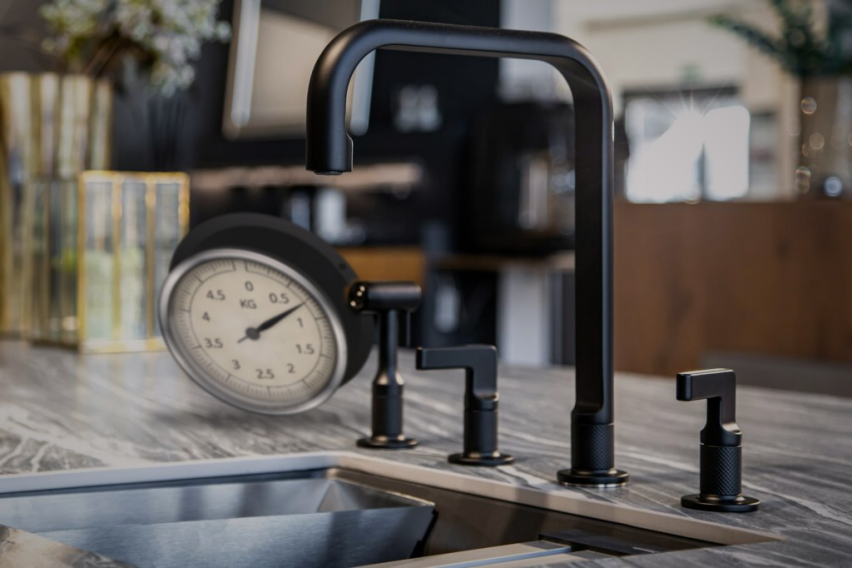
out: 0.75 kg
